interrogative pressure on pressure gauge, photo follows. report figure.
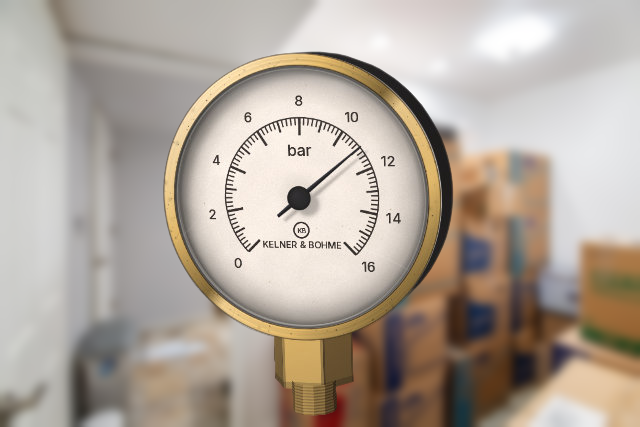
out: 11 bar
